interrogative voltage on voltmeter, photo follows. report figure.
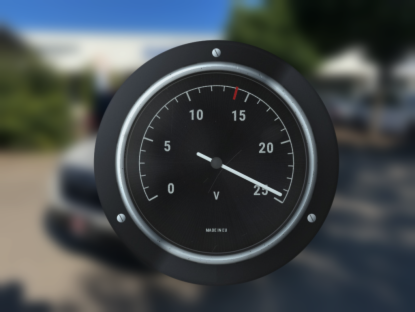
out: 24.5 V
